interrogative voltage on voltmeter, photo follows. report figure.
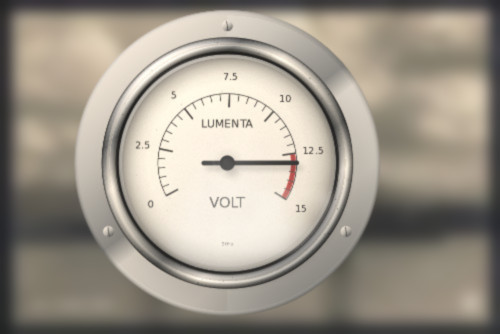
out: 13 V
